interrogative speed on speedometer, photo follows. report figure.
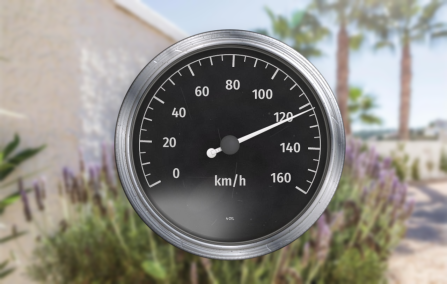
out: 122.5 km/h
